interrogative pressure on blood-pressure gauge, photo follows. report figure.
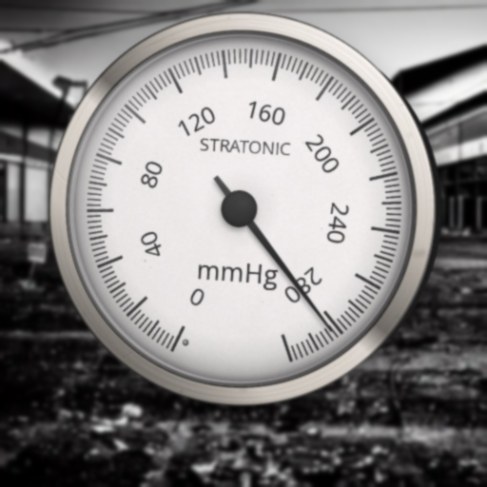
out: 282 mmHg
